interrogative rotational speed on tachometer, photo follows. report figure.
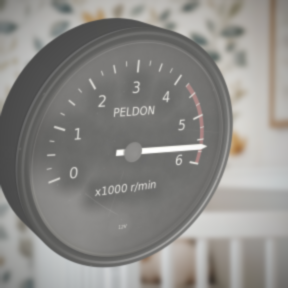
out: 5625 rpm
